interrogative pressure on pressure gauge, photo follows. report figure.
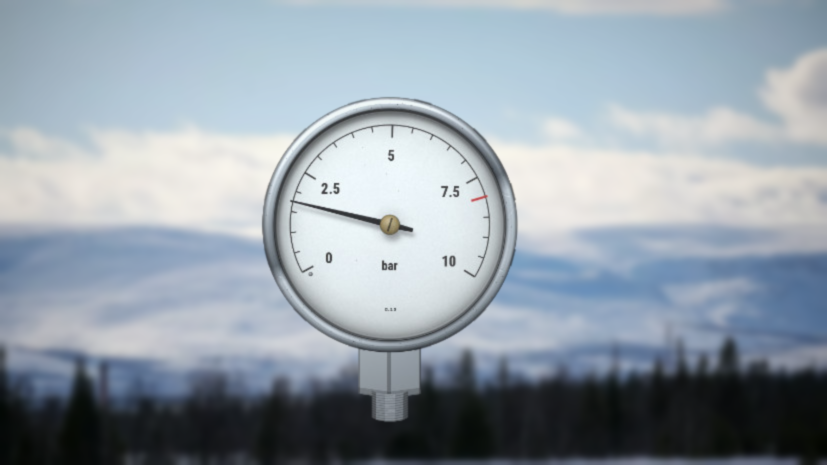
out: 1.75 bar
